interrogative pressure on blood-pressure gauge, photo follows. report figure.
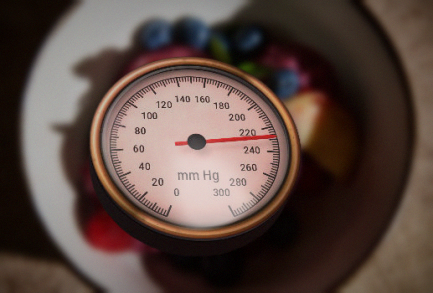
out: 230 mmHg
